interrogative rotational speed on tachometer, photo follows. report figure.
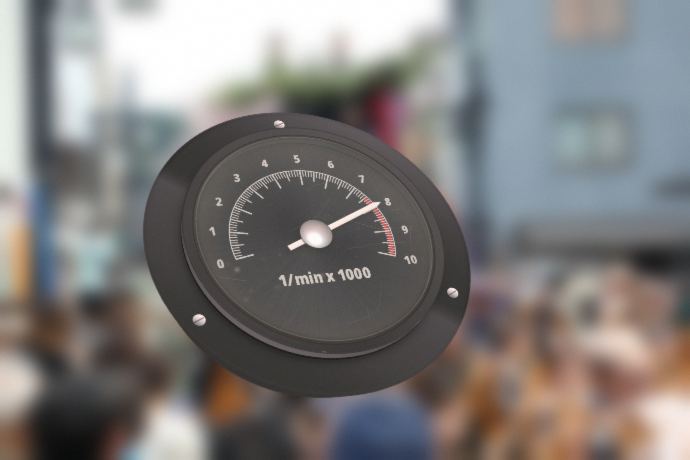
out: 8000 rpm
